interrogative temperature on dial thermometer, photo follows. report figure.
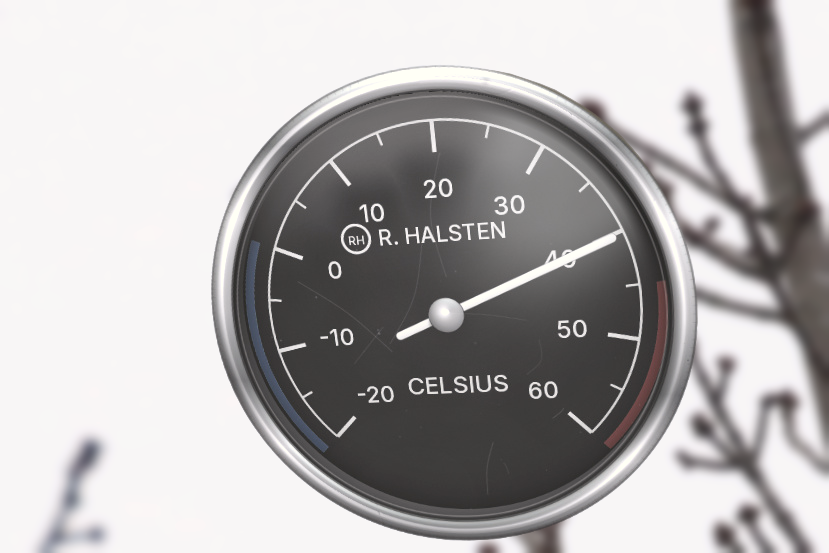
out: 40 °C
